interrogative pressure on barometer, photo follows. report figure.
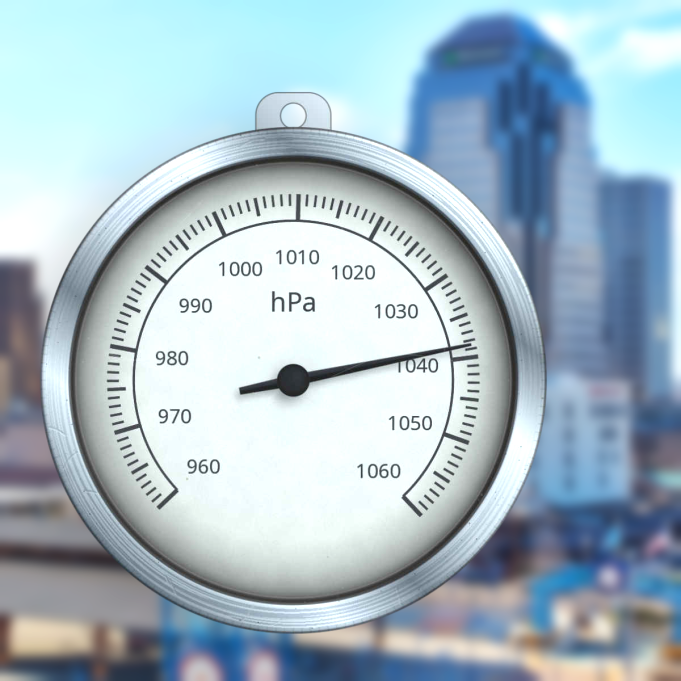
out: 1038.5 hPa
